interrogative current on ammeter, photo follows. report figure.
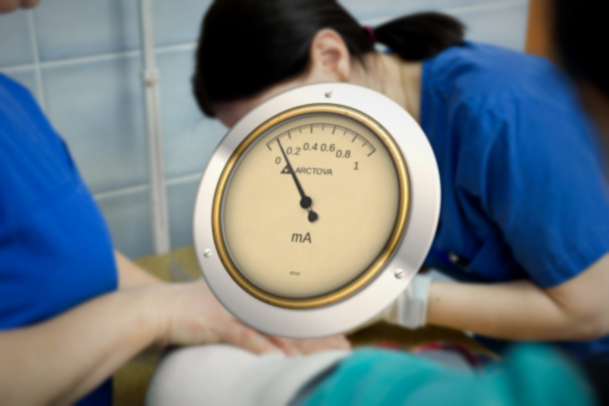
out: 0.1 mA
